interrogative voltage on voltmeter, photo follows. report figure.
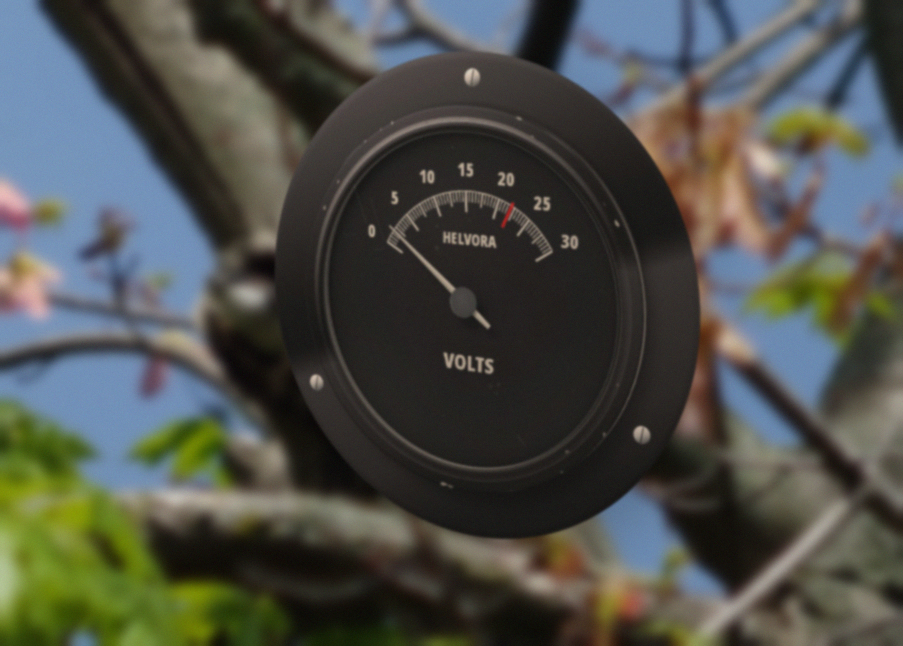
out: 2.5 V
